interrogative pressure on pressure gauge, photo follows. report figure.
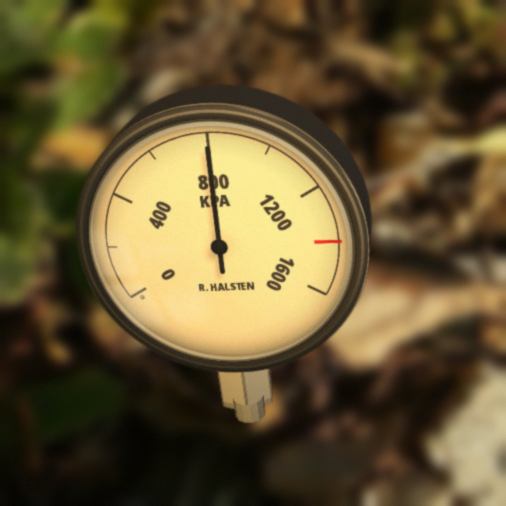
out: 800 kPa
